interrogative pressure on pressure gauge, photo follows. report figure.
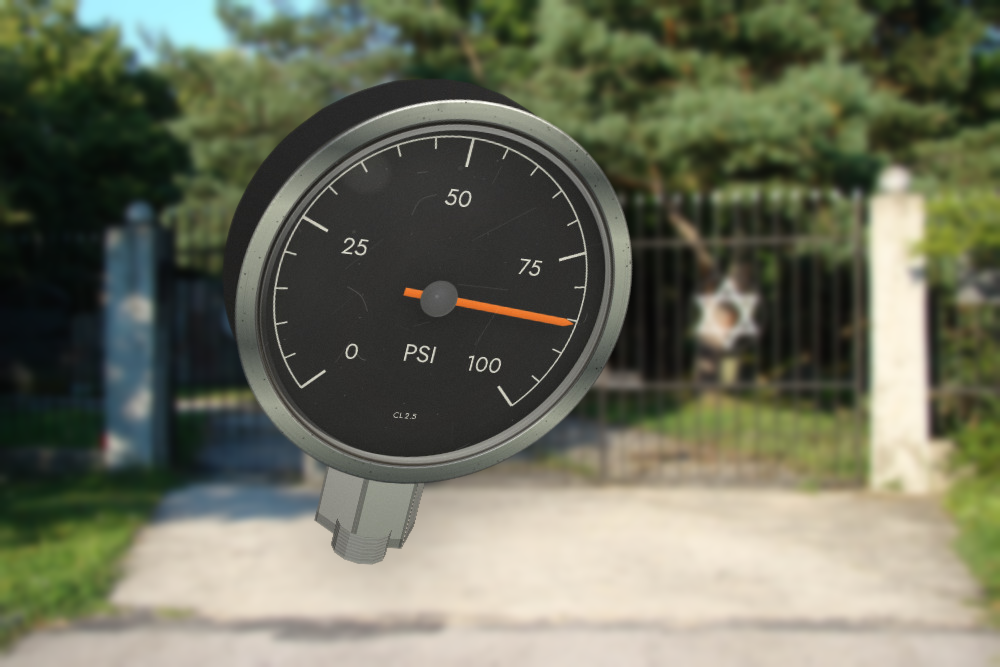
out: 85 psi
